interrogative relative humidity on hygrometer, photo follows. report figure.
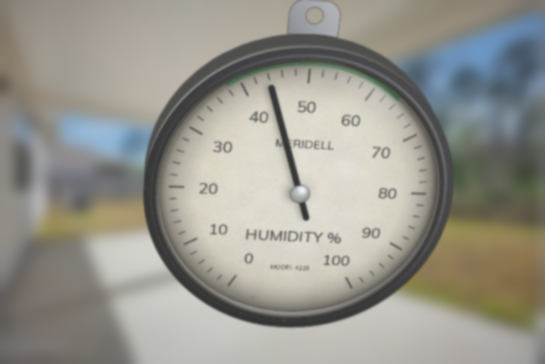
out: 44 %
